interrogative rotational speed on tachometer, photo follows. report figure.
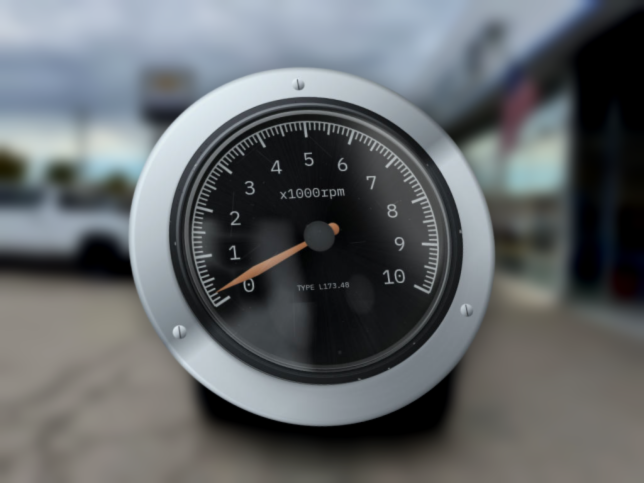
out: 200 rpm
